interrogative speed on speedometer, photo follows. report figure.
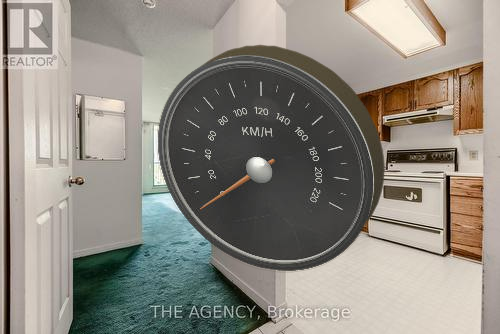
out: 0 km/h
